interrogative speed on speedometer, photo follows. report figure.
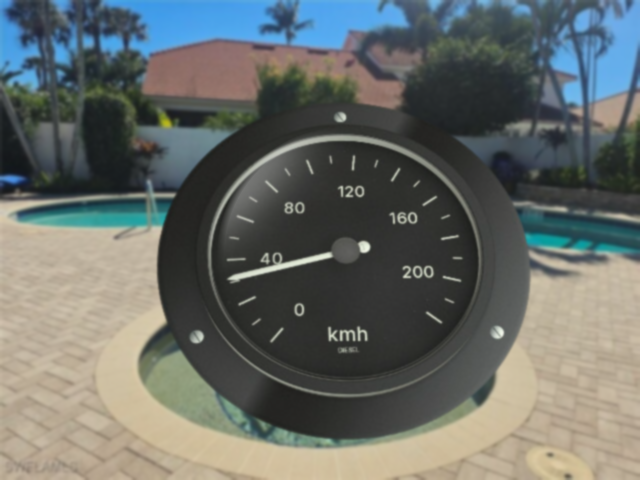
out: 30 km/h
